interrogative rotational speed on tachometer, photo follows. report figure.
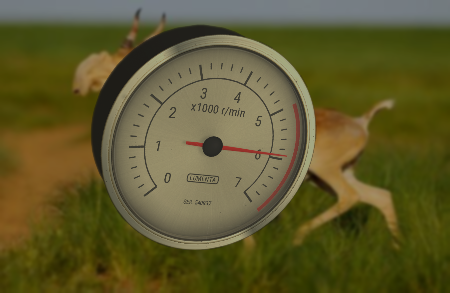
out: 5900 rpm
